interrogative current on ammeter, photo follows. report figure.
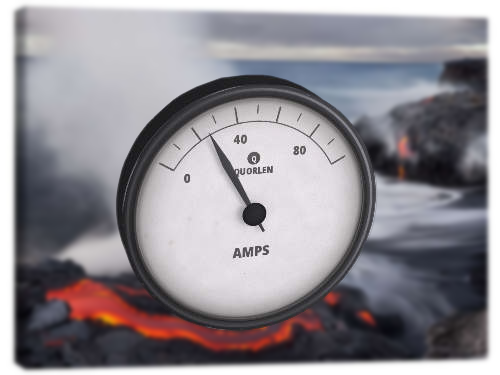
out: 25 A
